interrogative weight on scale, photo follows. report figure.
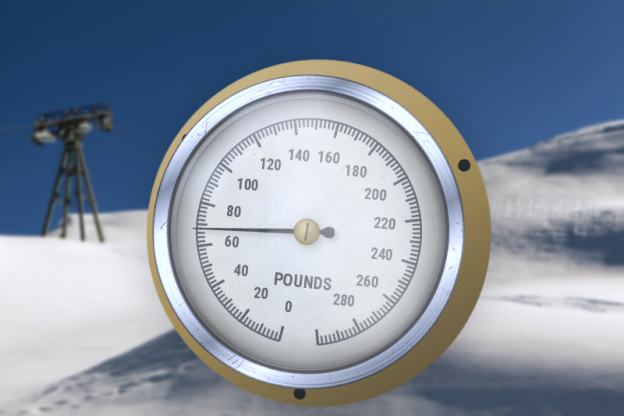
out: 68 lb
